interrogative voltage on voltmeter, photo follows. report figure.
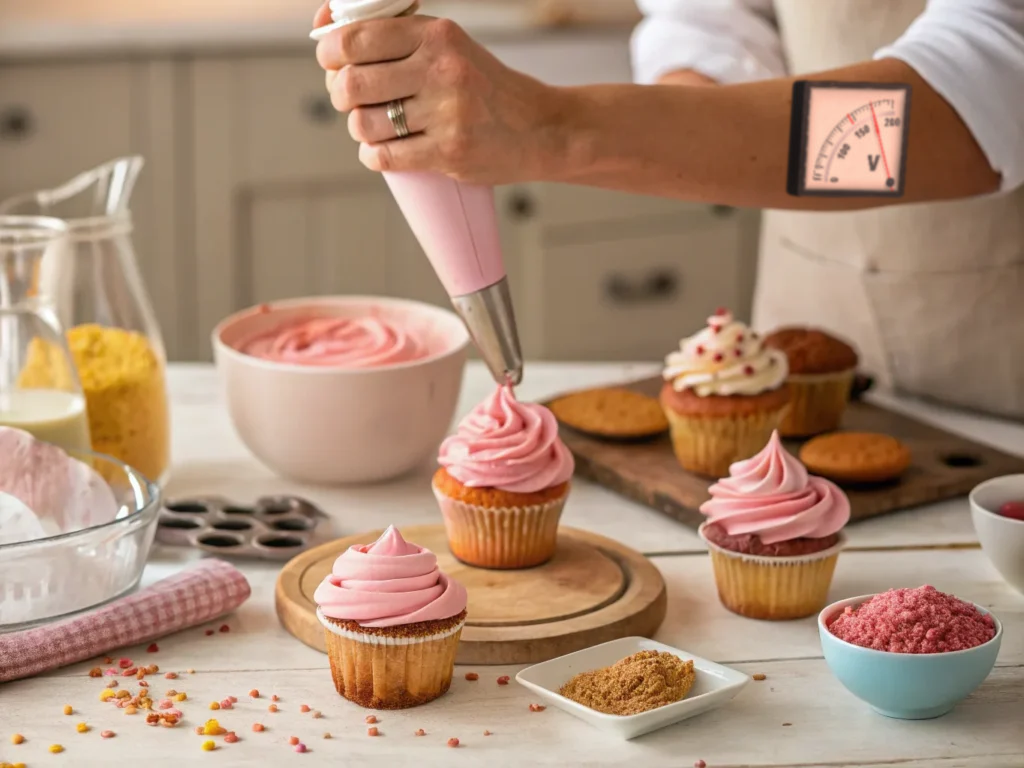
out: 175 V
